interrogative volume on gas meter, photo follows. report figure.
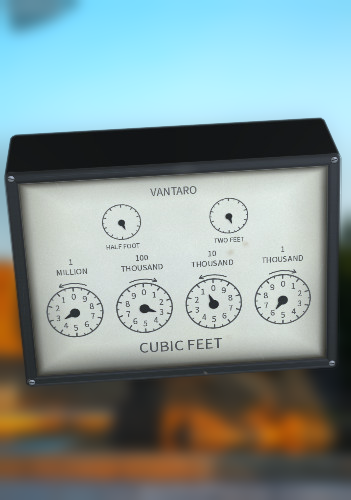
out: 330600 ft³
